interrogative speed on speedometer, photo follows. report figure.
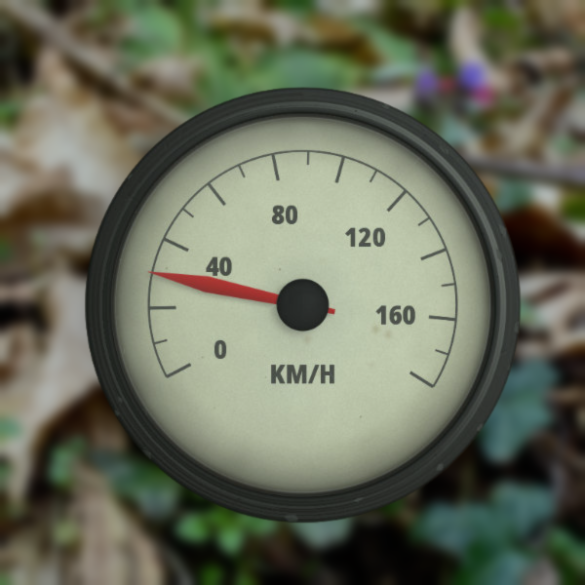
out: 30 km/h
